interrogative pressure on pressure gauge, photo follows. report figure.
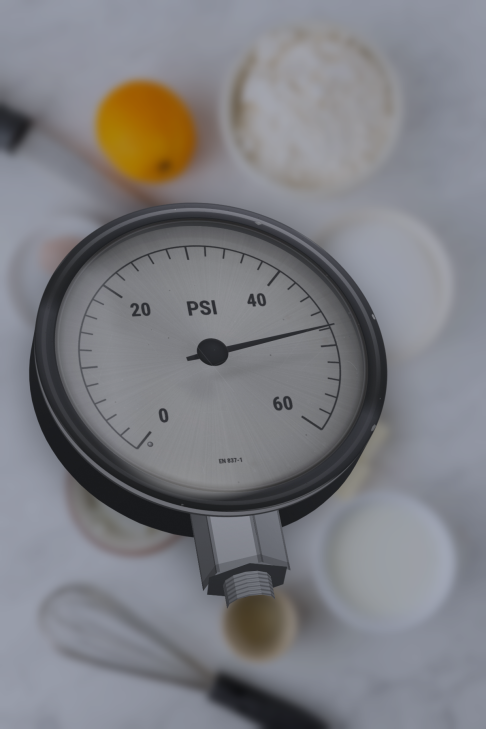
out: 48 psi
